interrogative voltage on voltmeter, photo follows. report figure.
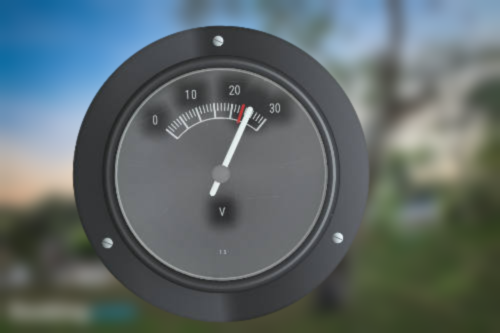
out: 25 V
